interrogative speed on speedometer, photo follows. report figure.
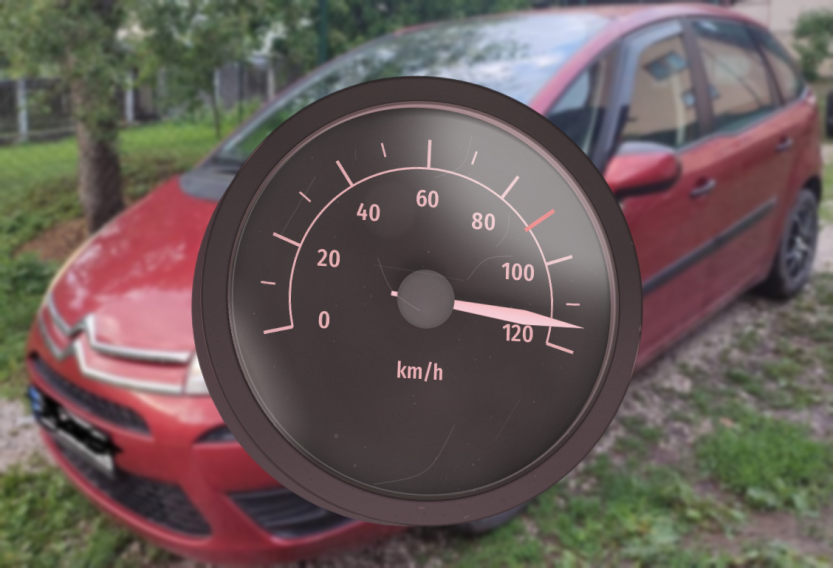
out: 115 km/h
